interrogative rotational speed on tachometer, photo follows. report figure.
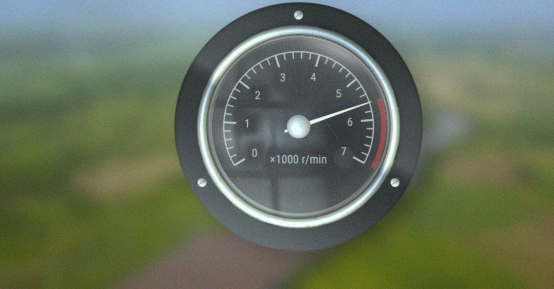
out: 5600 rpm
